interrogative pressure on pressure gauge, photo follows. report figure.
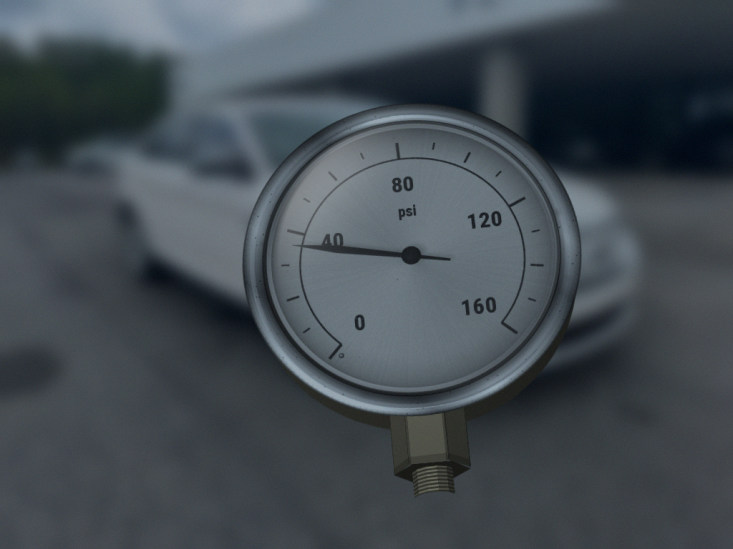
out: 35 psi
